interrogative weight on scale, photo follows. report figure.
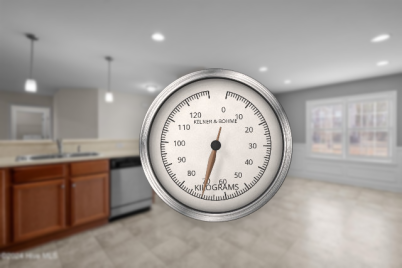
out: 70 kg
